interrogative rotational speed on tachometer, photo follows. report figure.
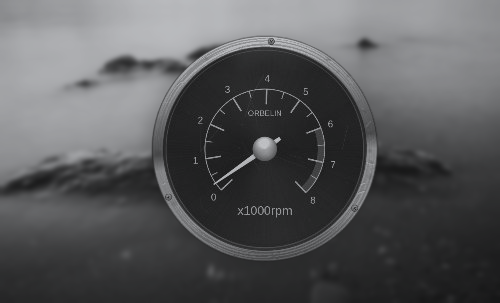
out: 250 rpm
